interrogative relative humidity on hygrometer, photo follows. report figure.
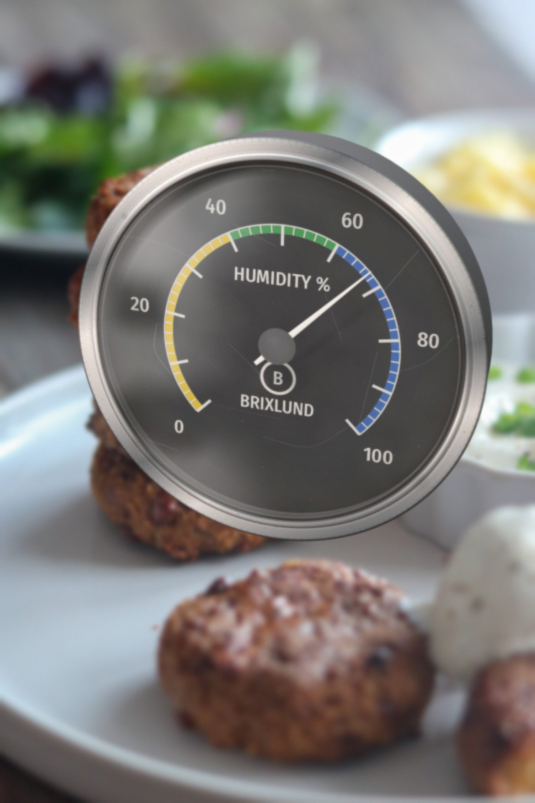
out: 67 %
